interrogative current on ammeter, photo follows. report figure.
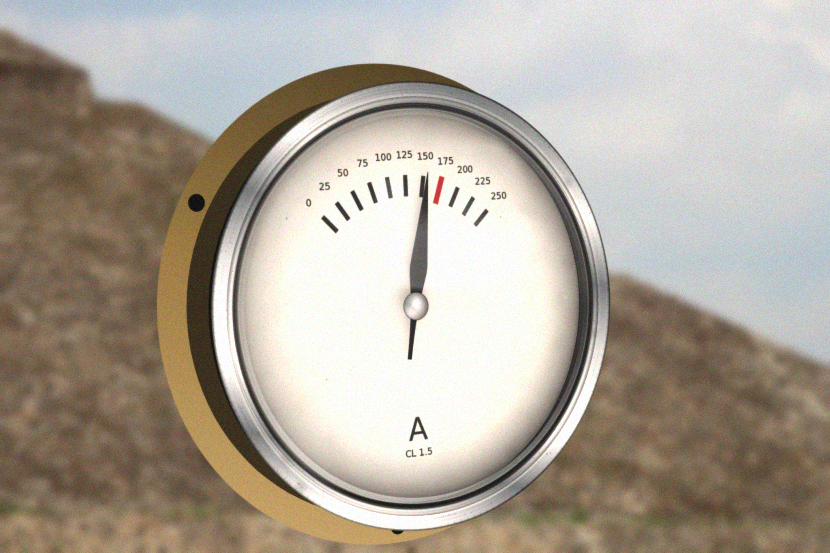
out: 150 A
